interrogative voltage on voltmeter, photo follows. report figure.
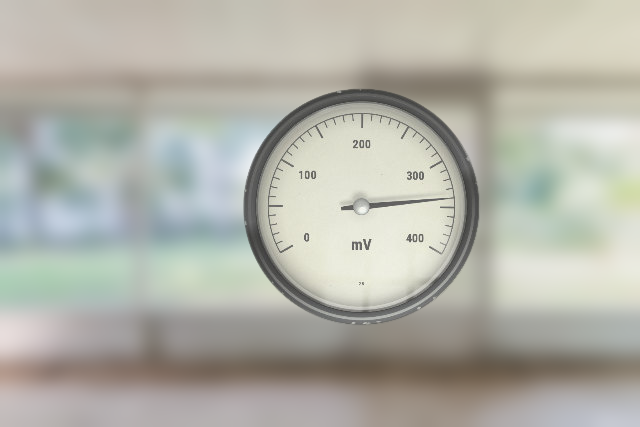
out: 340 mV
